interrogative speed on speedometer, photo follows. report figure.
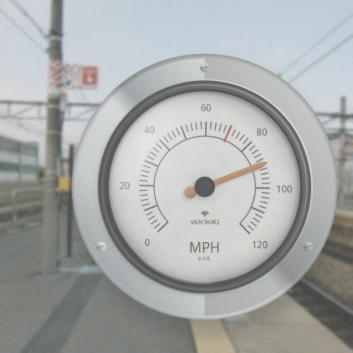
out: 90 mph
